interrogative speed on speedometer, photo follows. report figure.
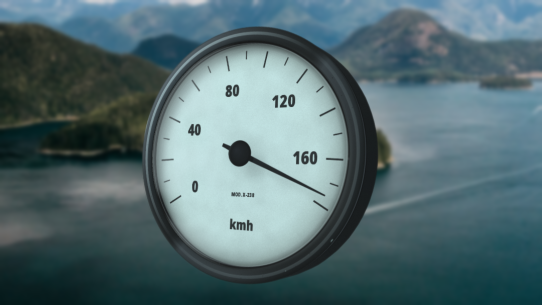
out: 175 km/h
